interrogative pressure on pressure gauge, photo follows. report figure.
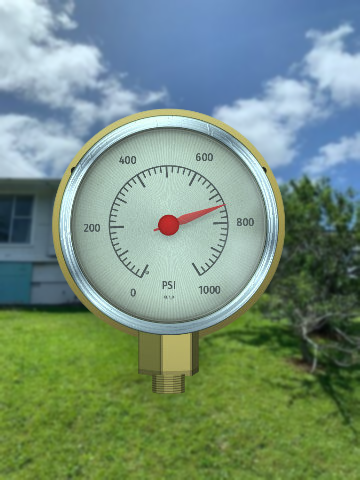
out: 740 psi
